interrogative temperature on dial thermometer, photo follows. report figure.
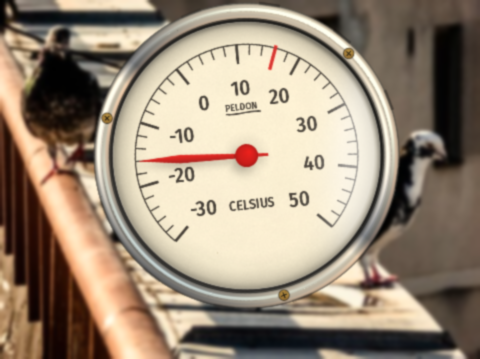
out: -16 °C
